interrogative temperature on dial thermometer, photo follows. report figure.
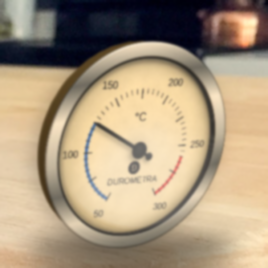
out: 125 °C
